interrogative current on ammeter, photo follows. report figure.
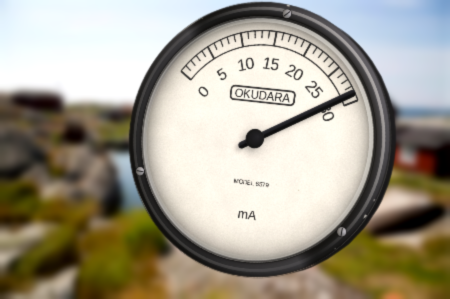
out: 29 mA
